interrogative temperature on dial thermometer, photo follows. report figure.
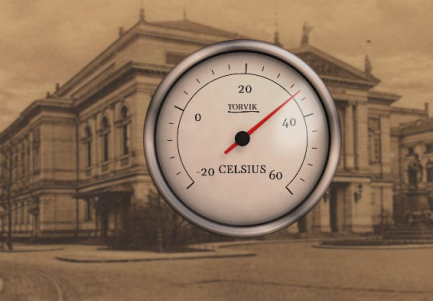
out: 34 °C
